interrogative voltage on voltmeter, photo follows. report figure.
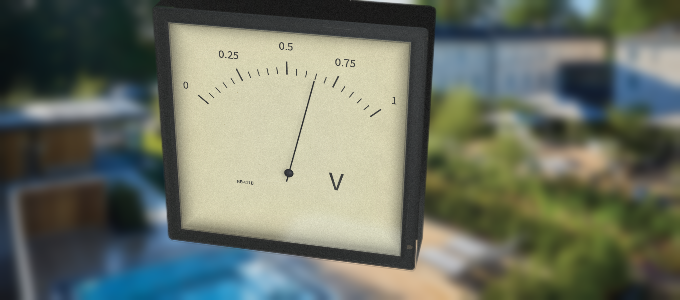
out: 0.65 V
